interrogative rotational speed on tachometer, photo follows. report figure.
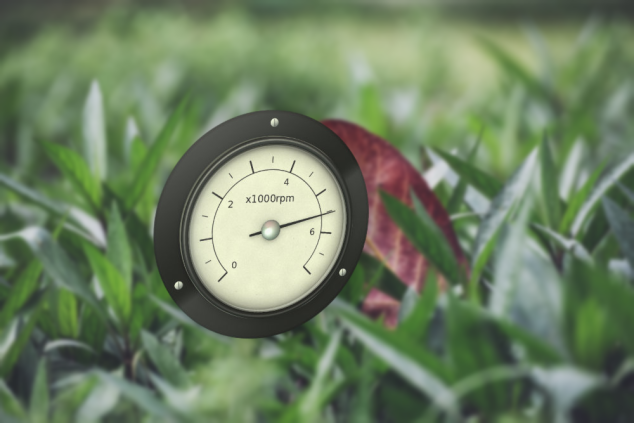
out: 5500 rpm
